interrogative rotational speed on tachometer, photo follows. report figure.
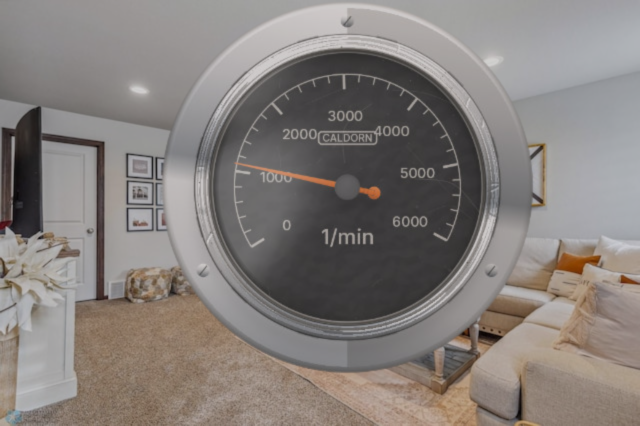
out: 1100 rpm
